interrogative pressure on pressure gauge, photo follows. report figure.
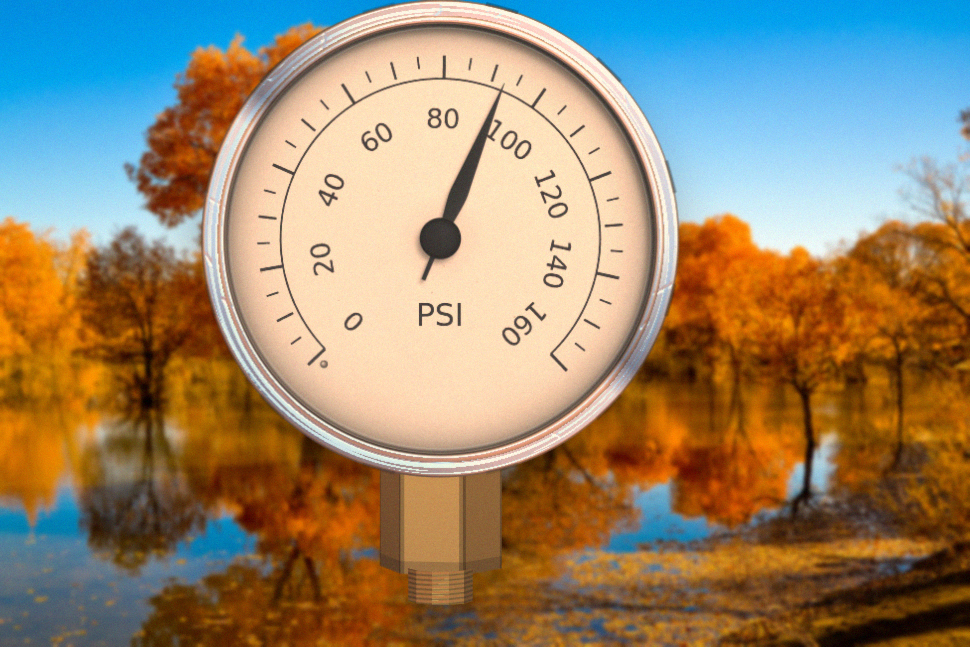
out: 92.5 psi
